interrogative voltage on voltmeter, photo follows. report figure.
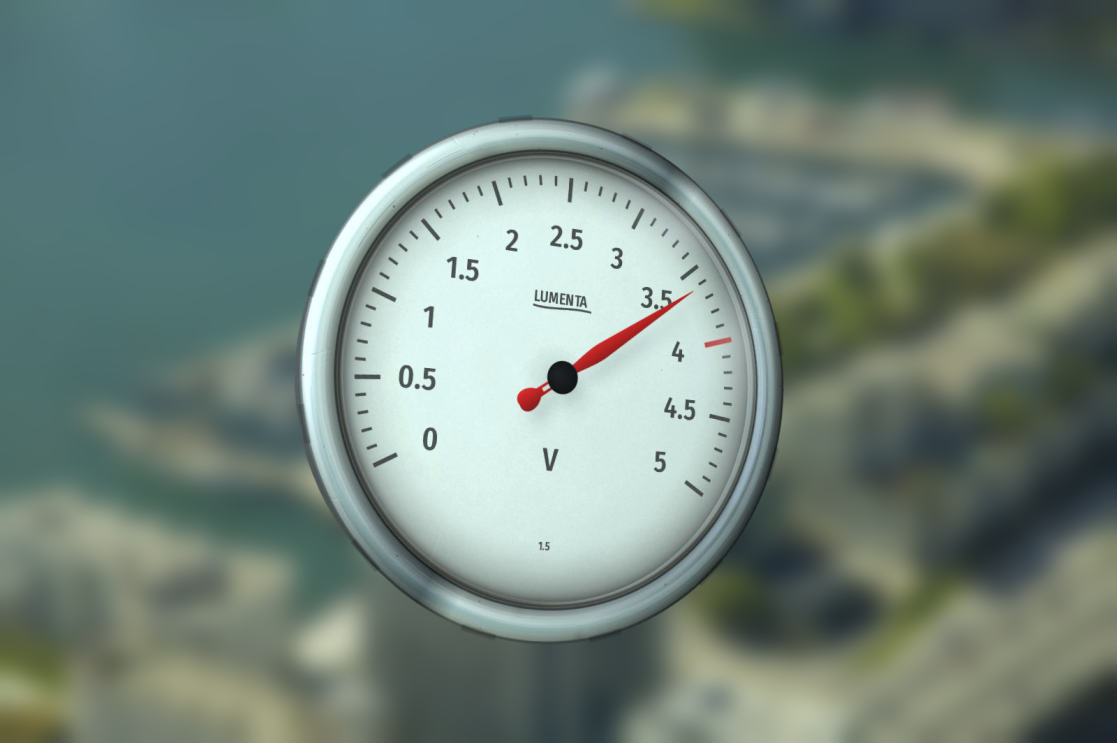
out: 3.6 V
